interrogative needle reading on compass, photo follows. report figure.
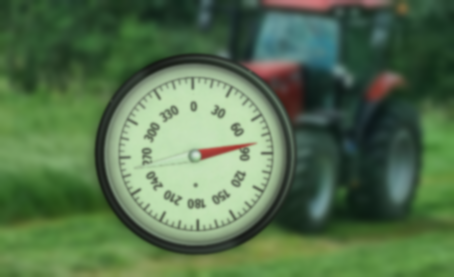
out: 80 °
